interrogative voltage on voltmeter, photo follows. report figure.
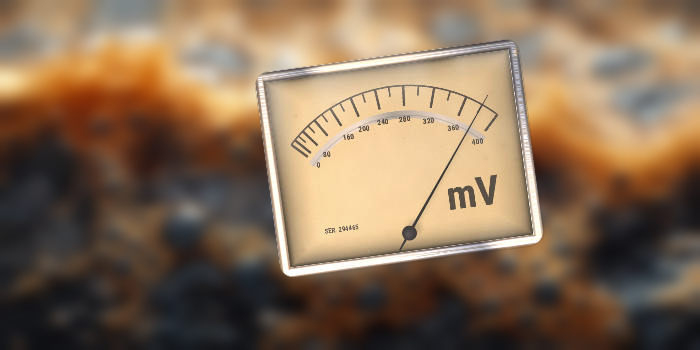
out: 380 mV
